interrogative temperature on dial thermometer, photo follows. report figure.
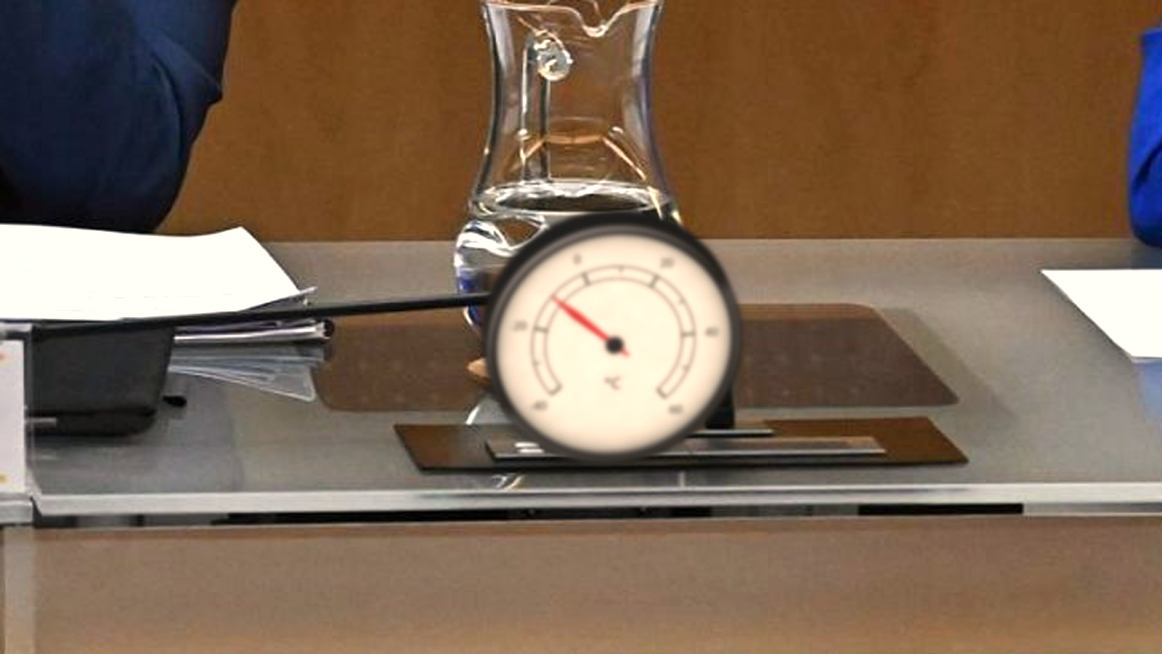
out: -10 °C
